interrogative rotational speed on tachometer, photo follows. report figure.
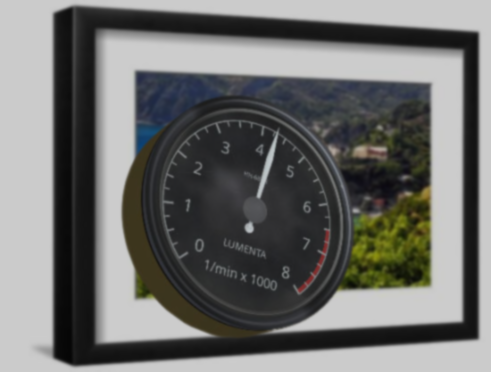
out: 4250 rpm
